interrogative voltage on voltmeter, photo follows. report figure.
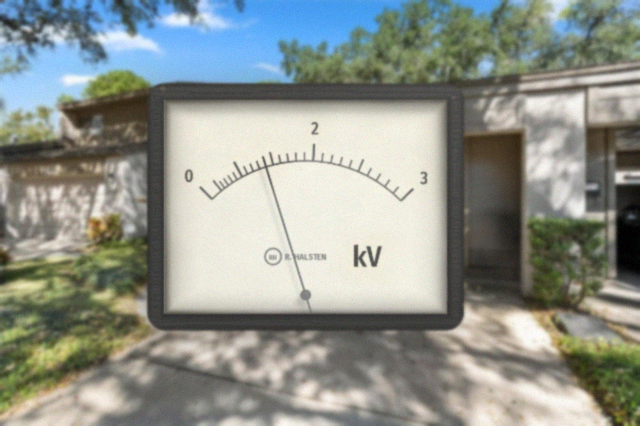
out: 1.4 kV
